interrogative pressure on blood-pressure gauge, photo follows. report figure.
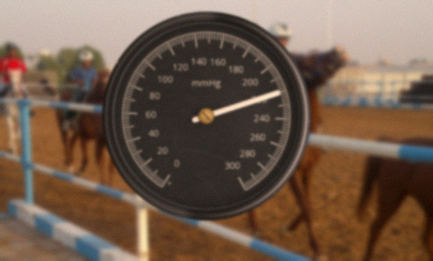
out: 220 mmHg
